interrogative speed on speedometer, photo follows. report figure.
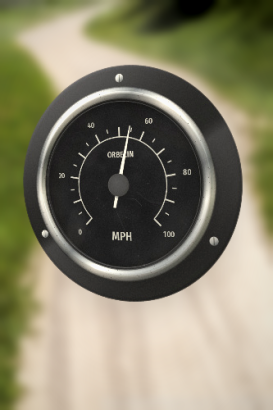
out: 55 mph
